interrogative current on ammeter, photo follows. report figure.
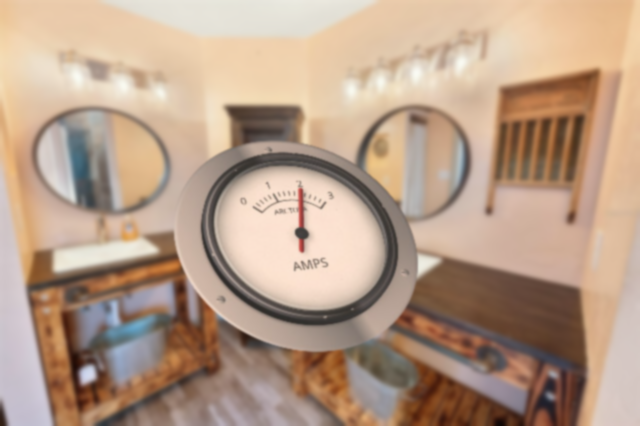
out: 2 A
